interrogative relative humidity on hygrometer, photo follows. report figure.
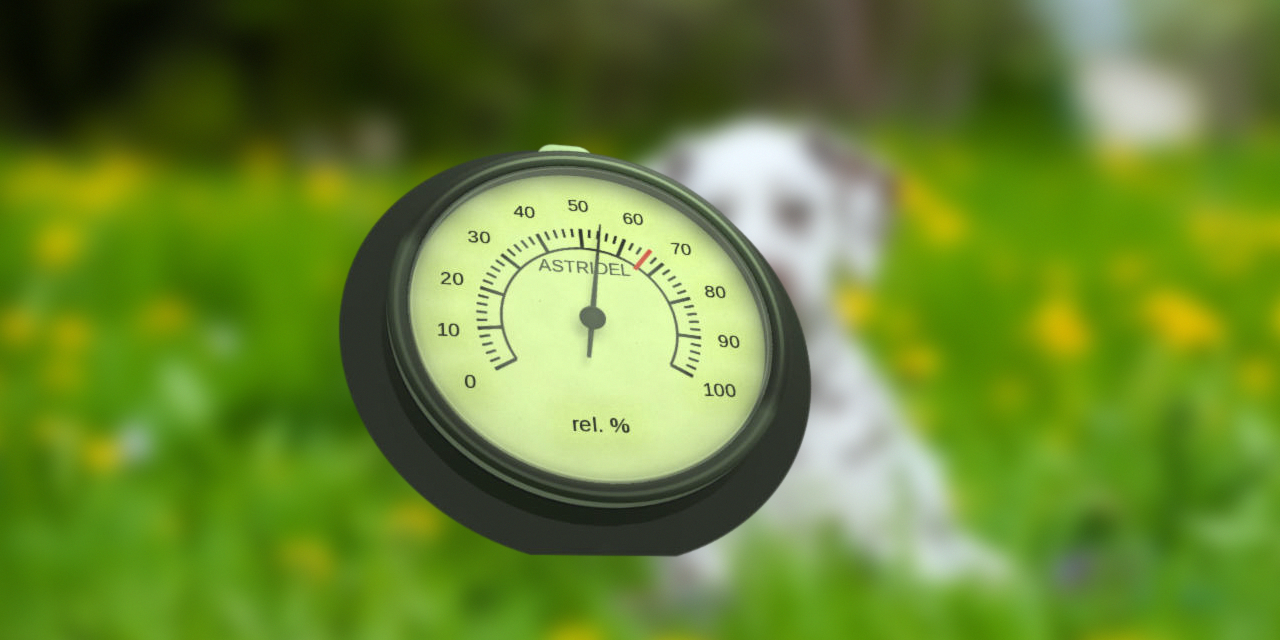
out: 54 %
